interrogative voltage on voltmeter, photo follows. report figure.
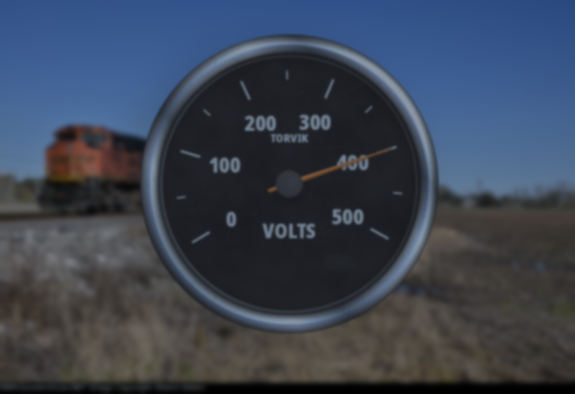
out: 400 V
